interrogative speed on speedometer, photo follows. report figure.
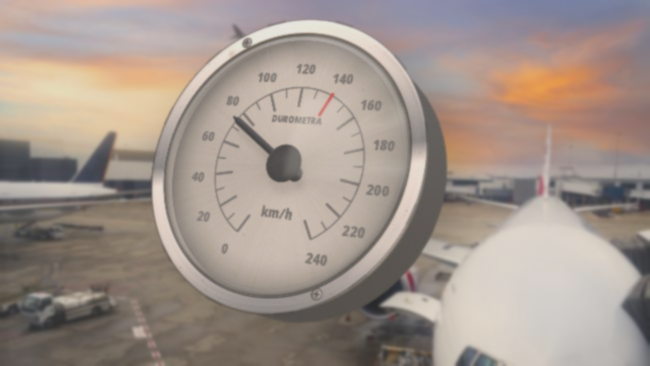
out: 75 km/h
